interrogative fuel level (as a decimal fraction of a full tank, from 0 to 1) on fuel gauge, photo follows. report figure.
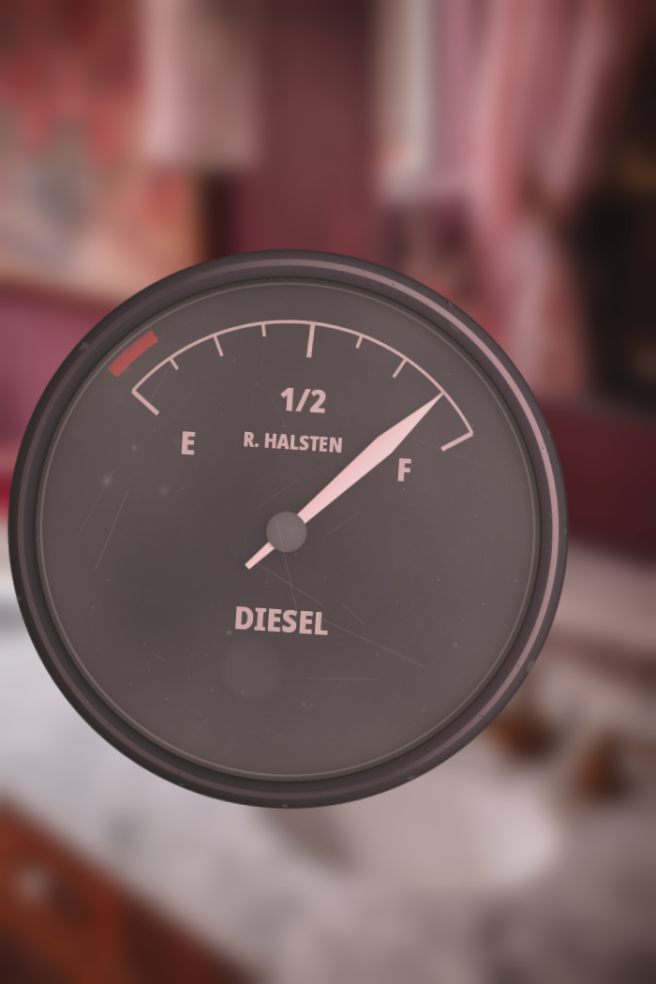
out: 0.875
